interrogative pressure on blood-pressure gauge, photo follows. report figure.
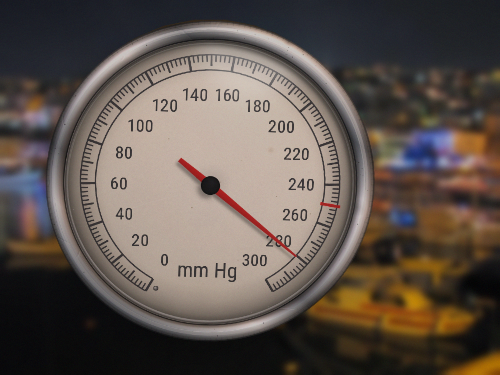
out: 280 mmHg
